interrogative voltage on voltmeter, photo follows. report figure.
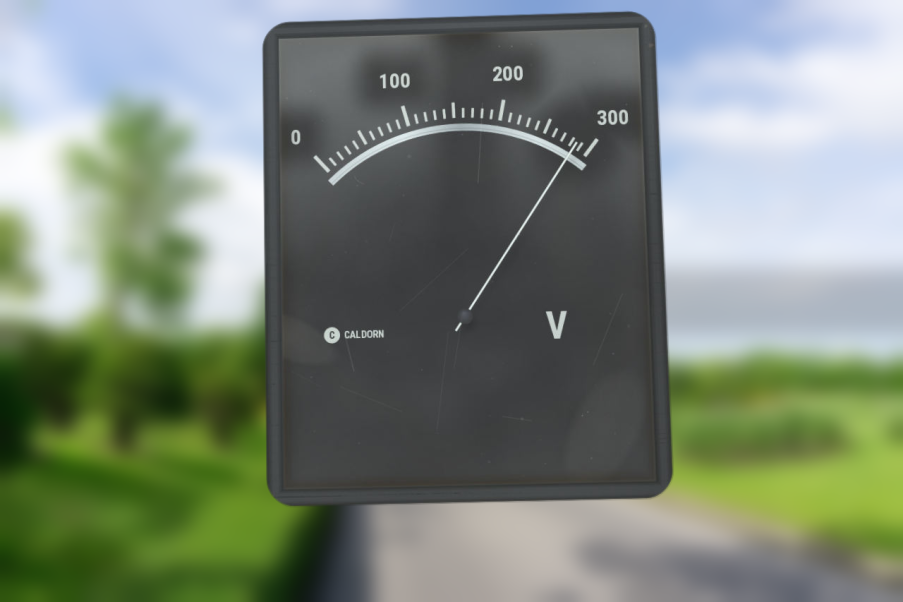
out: 285 V
